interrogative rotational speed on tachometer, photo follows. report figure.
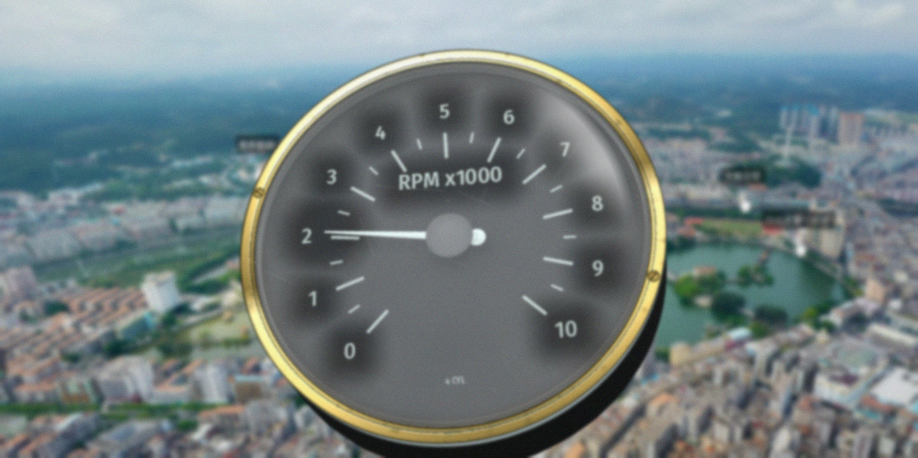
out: 2000 rpm
